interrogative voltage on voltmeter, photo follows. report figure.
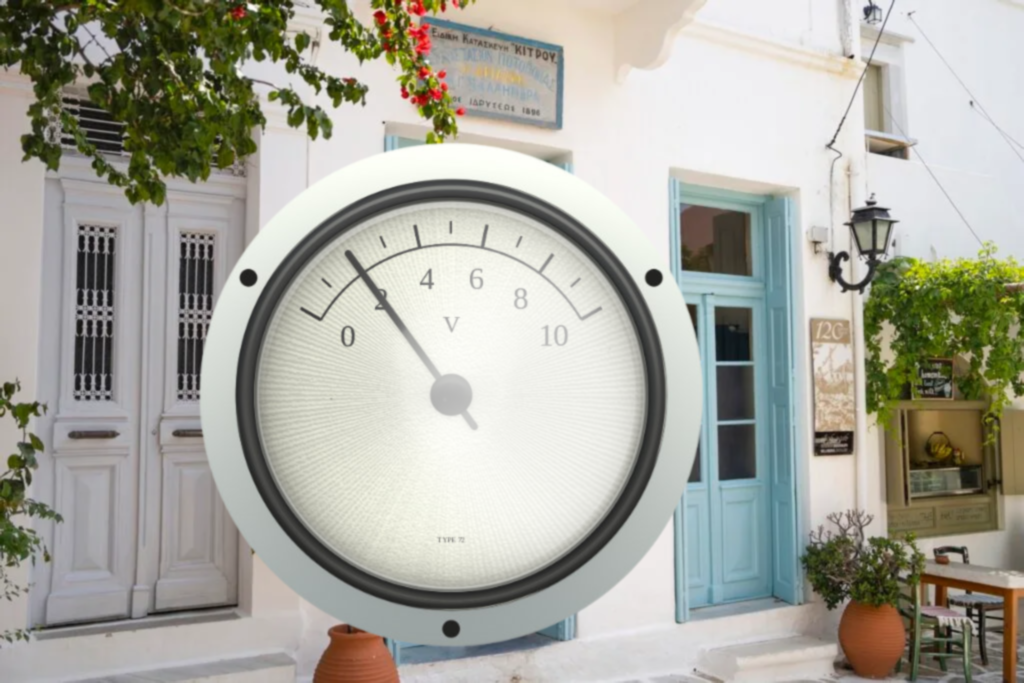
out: 2 V
